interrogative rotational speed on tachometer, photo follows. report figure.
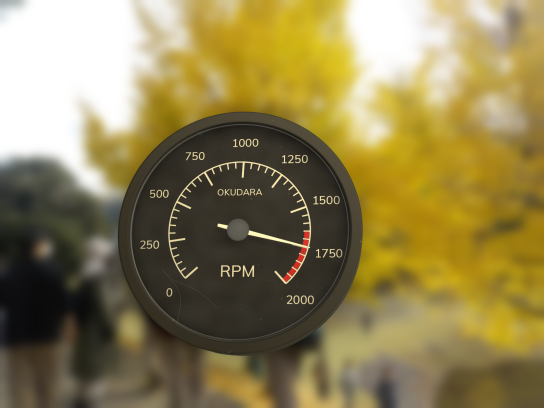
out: 1750 rpm
